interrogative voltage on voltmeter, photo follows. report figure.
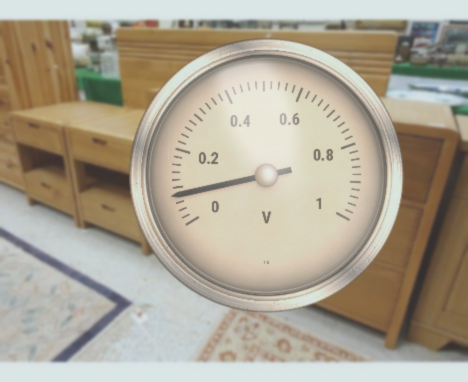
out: 0.08 V
